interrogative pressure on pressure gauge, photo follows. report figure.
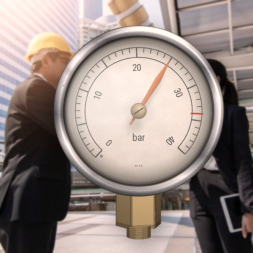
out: 25 bar
